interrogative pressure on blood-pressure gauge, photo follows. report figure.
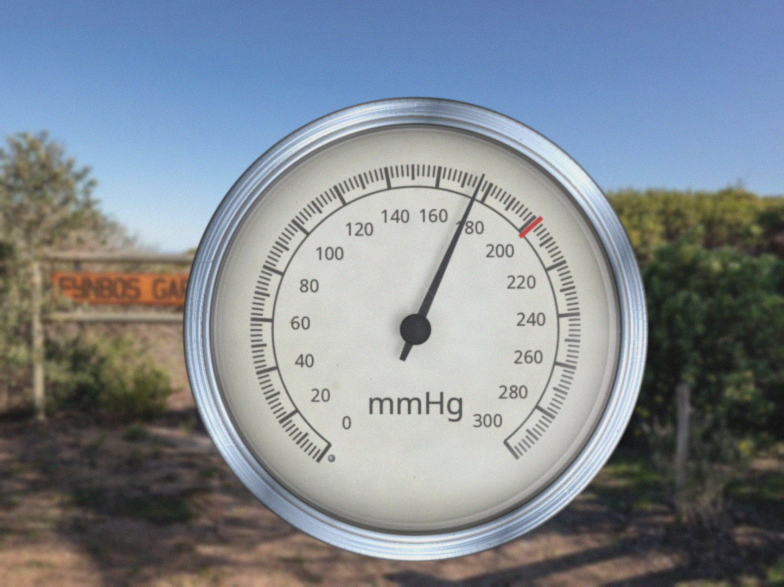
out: 176 mmHg
